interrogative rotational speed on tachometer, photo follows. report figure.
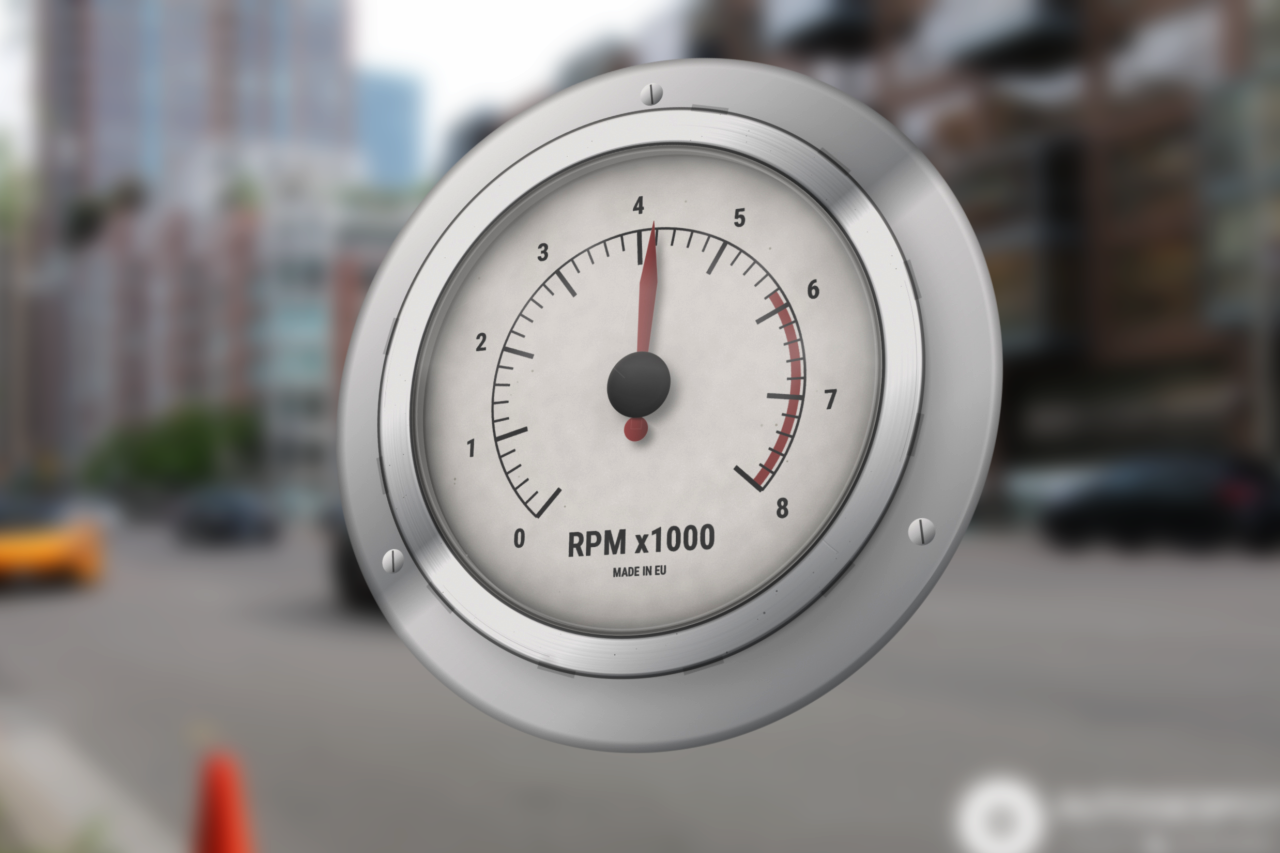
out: 4200 rpm
